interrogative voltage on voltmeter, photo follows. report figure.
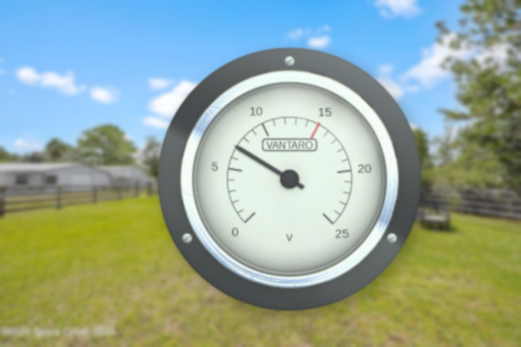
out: 7 V
